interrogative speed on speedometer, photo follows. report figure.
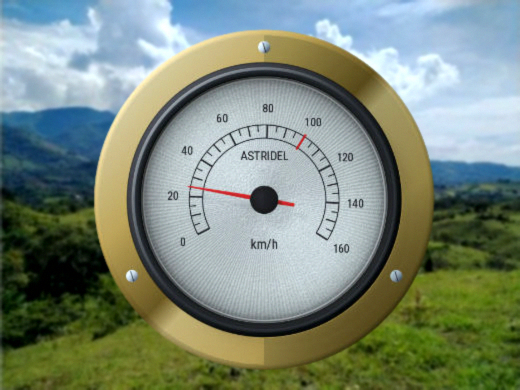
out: 25 km/h
